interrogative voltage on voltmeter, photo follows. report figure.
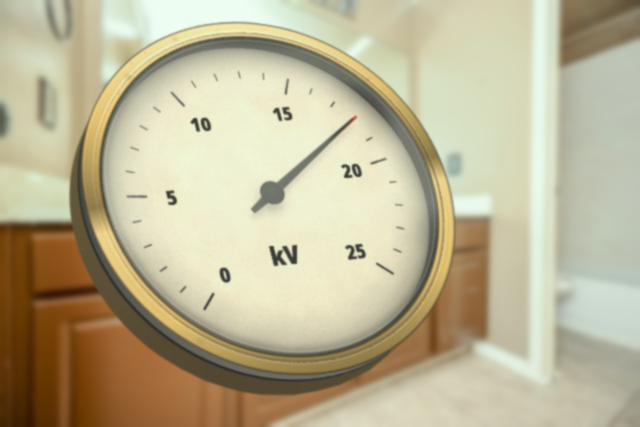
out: 18 kV
